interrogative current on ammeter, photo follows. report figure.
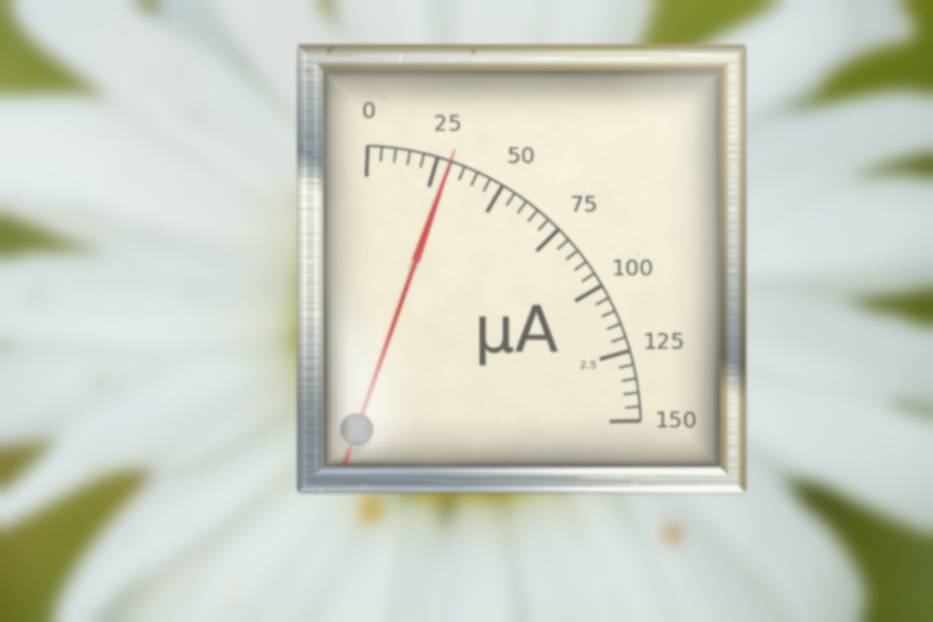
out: 30 µA
